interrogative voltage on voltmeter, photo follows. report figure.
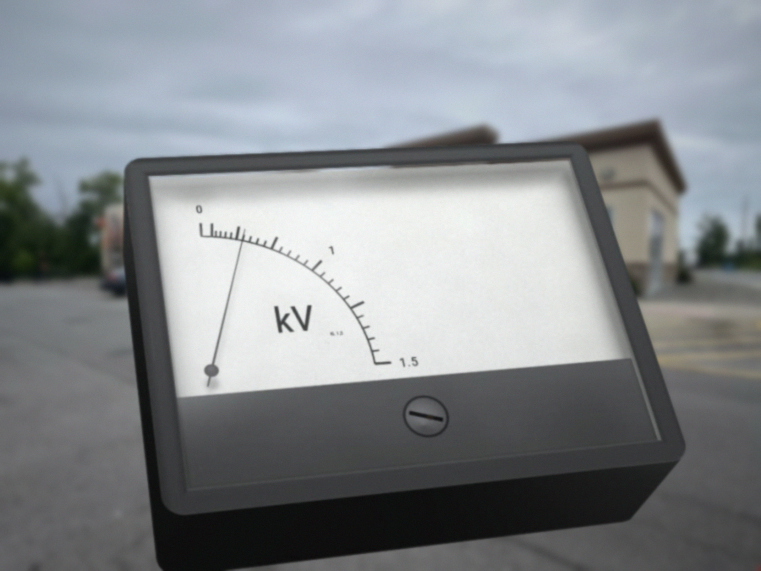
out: 0.55 kV
